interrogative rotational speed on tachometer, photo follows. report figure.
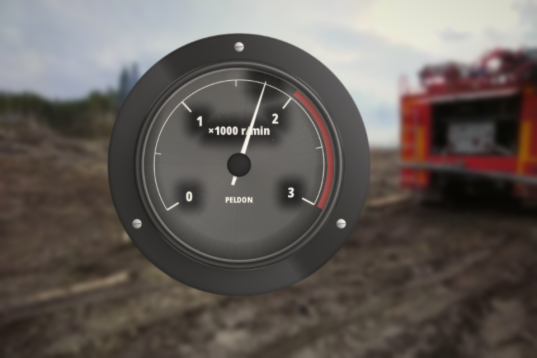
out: 1750 rpm
